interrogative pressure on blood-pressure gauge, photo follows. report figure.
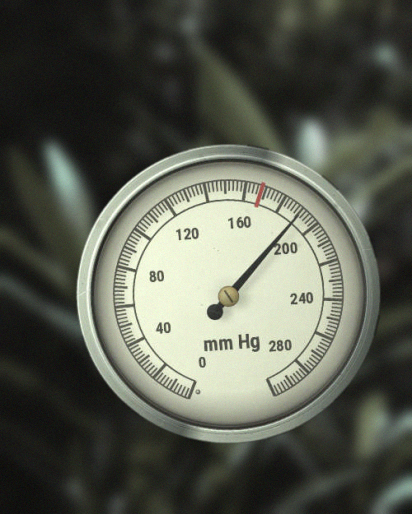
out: 190 mmHg
